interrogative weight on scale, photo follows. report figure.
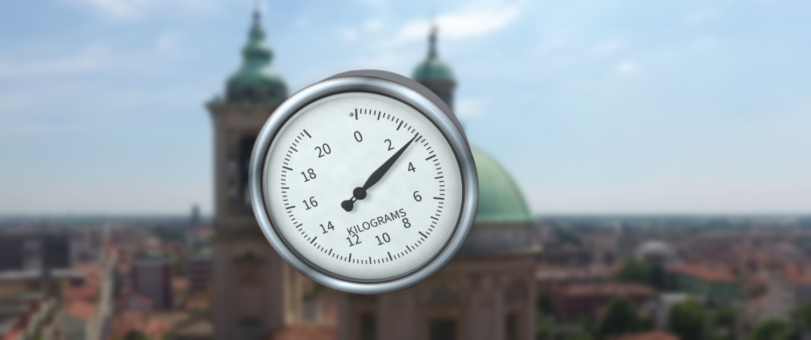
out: 2.8 kg
